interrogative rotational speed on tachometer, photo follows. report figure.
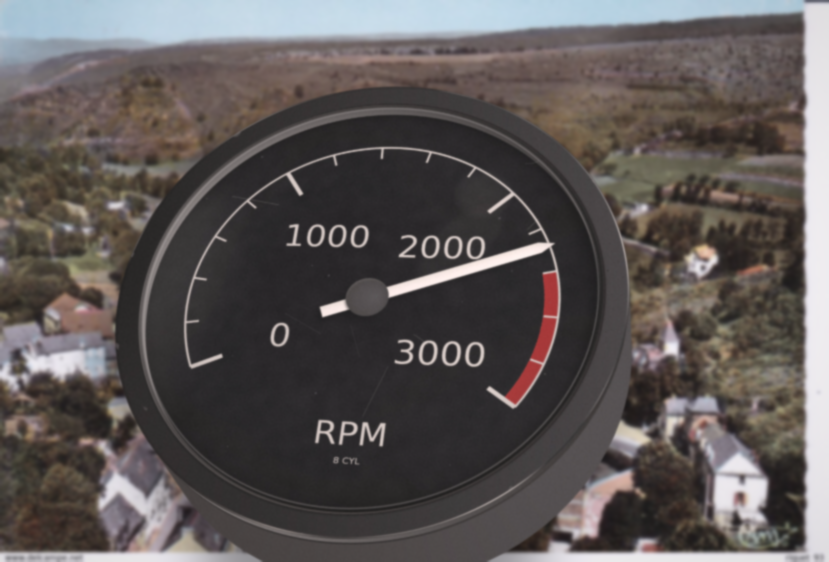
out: 2300 rpm
